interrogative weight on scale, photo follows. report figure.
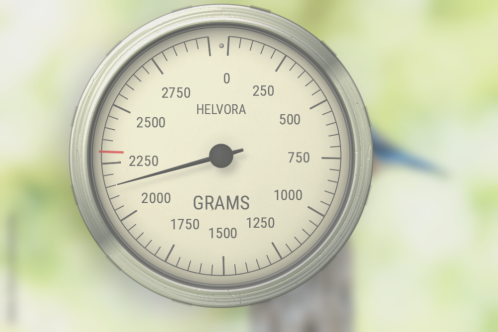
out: 2150 g
